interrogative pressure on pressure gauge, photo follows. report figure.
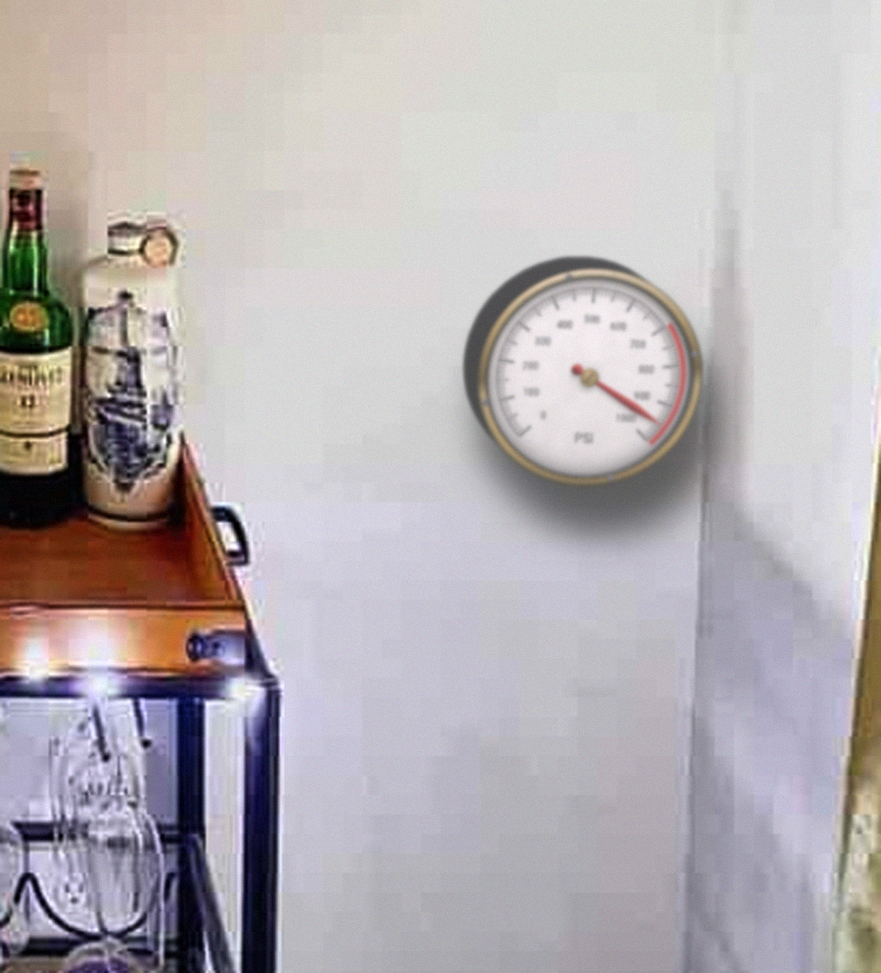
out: 950 psi
